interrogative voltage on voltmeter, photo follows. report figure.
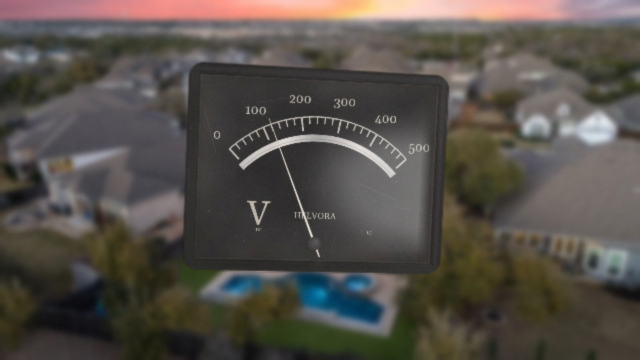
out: 120 V
